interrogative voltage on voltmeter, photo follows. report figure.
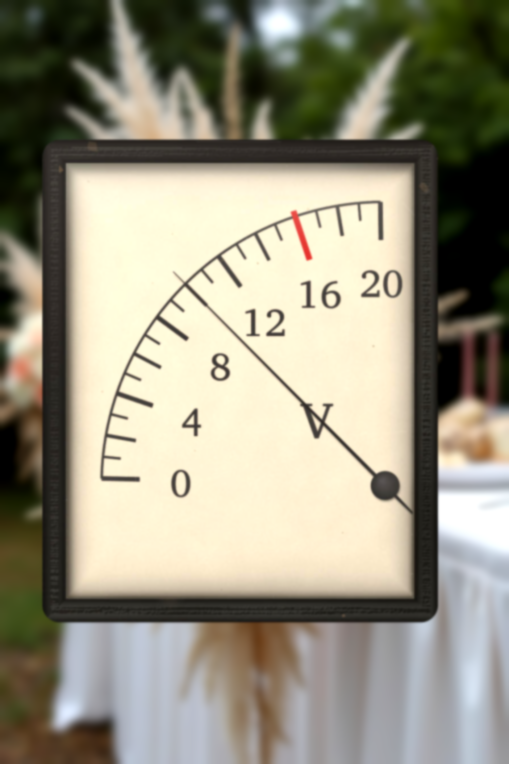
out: 10 V
